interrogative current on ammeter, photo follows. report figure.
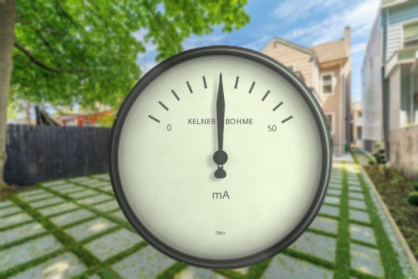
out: 25 mA
